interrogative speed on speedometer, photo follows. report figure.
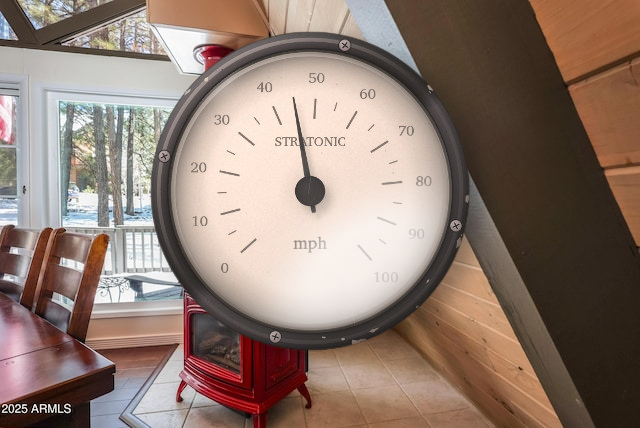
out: 45 mph
